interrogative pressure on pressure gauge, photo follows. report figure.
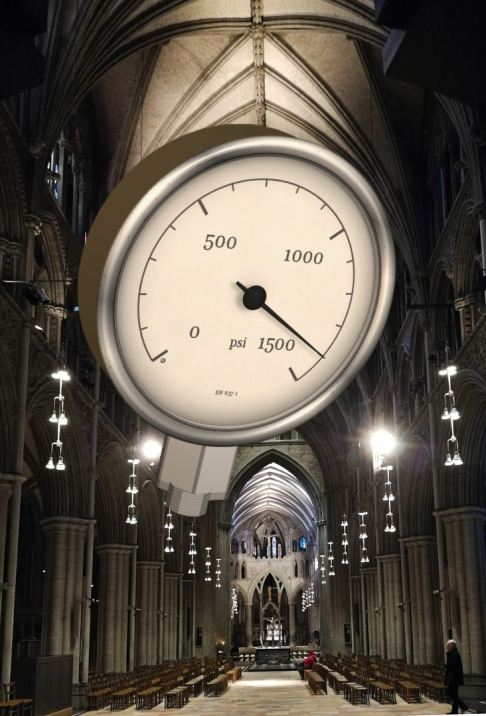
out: 1400 psi
